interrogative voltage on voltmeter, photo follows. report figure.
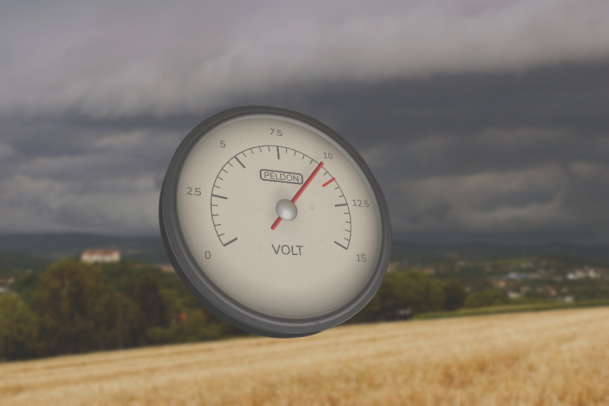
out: 10 V
